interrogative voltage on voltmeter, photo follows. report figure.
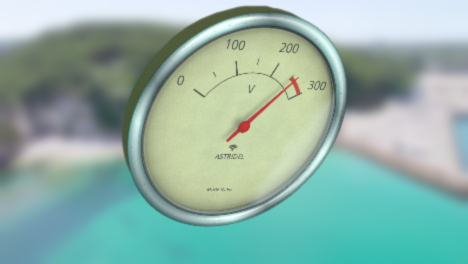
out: 250 V
